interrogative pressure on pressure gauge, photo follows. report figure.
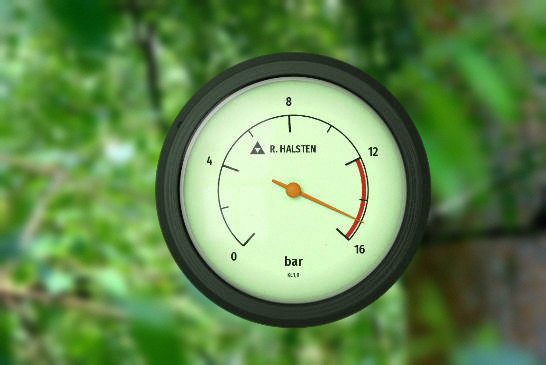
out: 15 bar
